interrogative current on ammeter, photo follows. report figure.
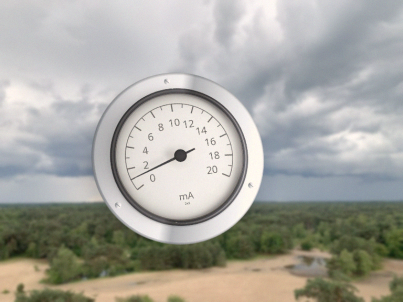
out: 1 mA
